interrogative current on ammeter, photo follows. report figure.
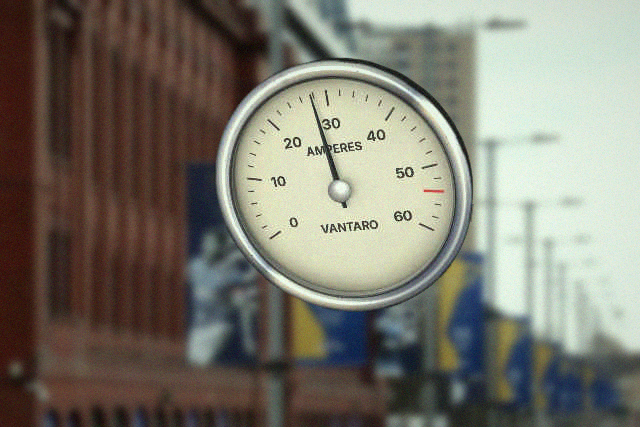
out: 28 A
